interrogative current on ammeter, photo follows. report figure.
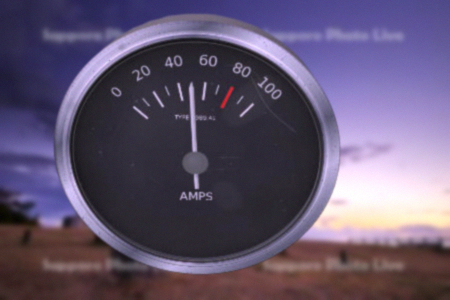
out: 50 A
